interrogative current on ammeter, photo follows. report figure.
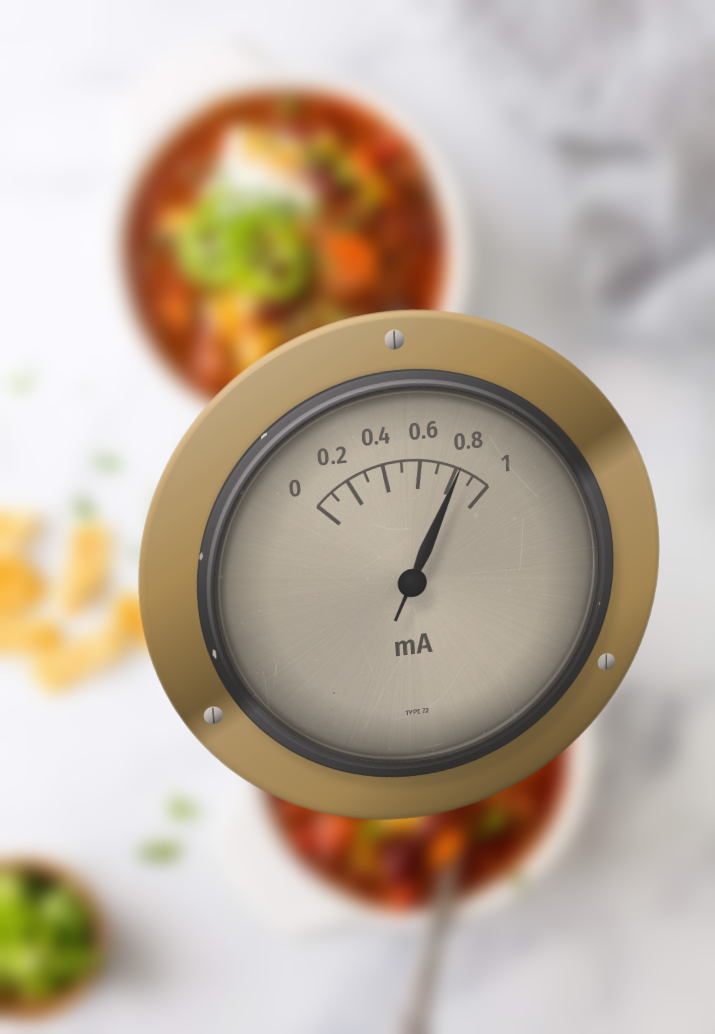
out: 0.8 mA
